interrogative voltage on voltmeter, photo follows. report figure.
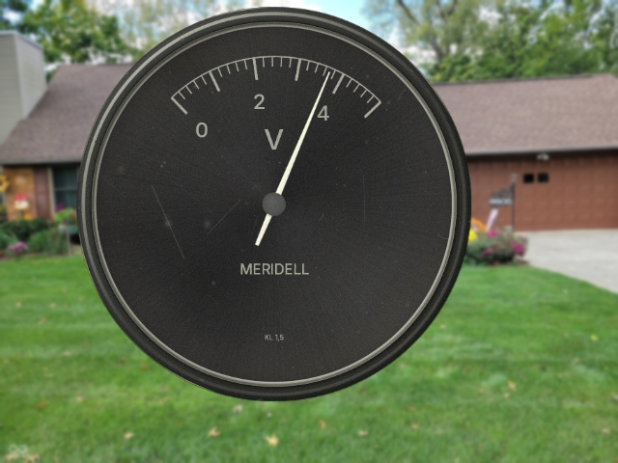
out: 3.7 V
